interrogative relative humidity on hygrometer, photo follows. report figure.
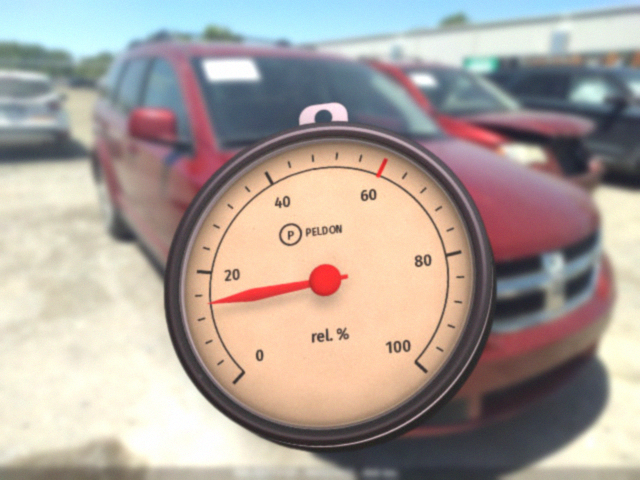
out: 14 %
